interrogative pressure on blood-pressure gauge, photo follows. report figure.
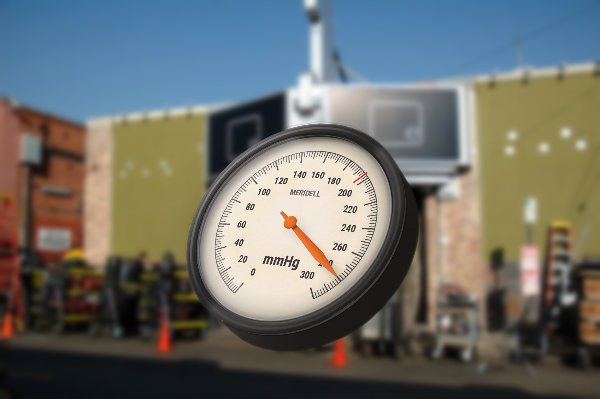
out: 280 mmHg
